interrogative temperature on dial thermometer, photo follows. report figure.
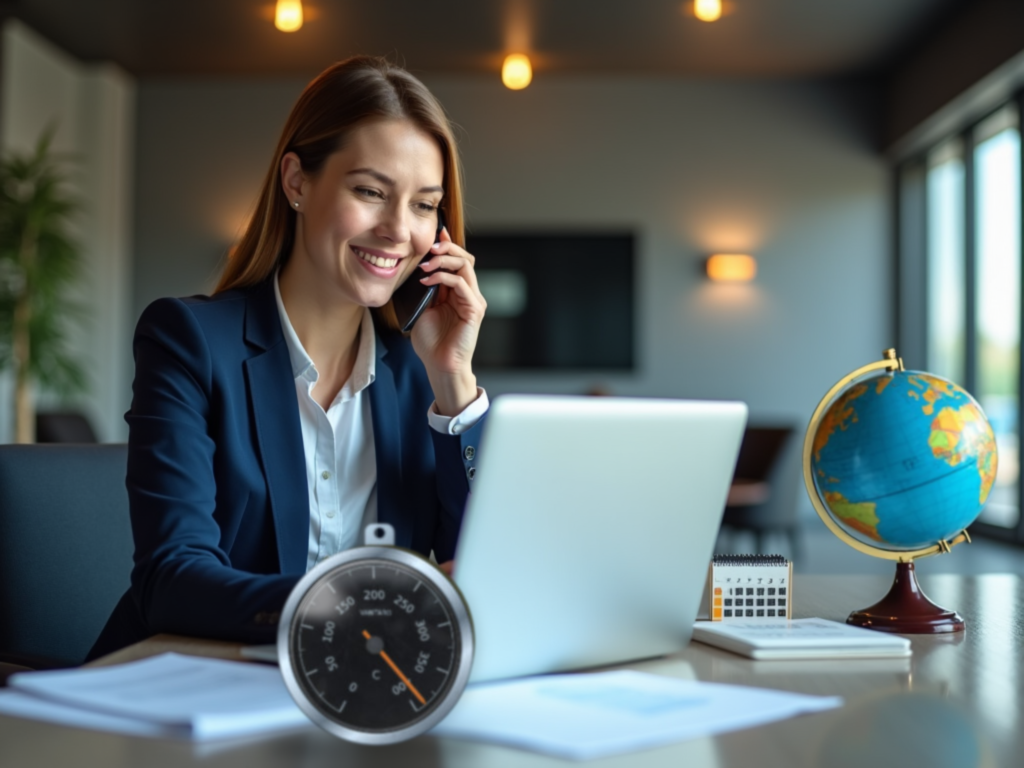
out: 387.5 °C
